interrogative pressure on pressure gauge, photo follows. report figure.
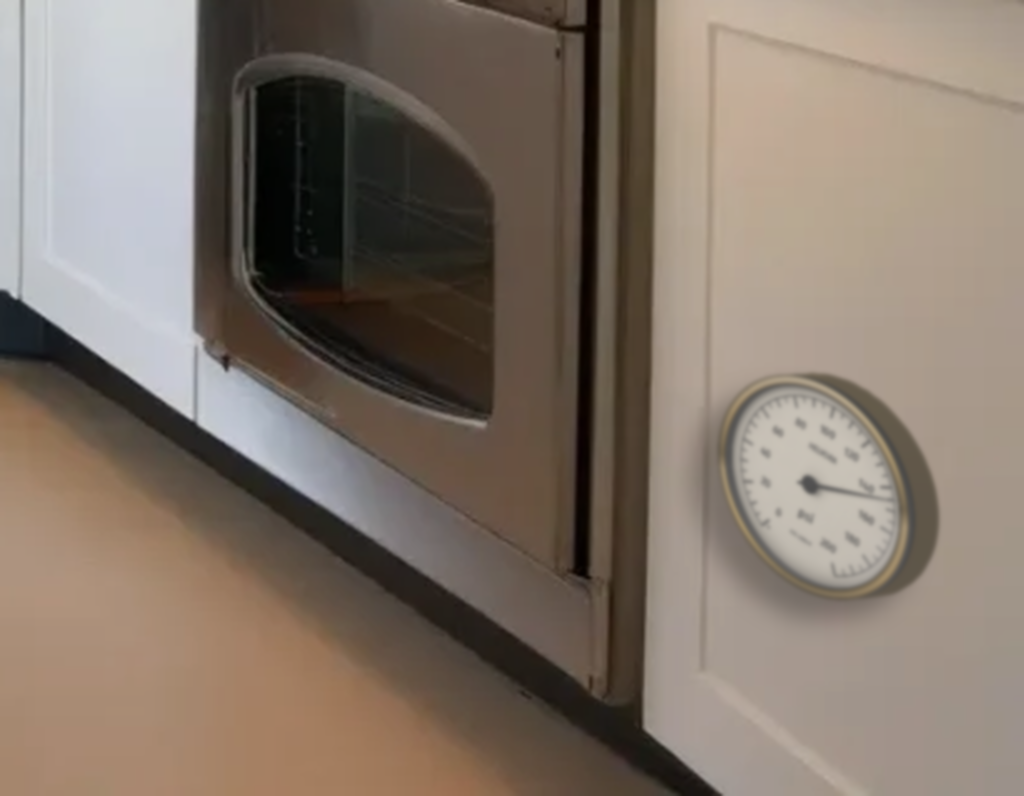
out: 145 psi
